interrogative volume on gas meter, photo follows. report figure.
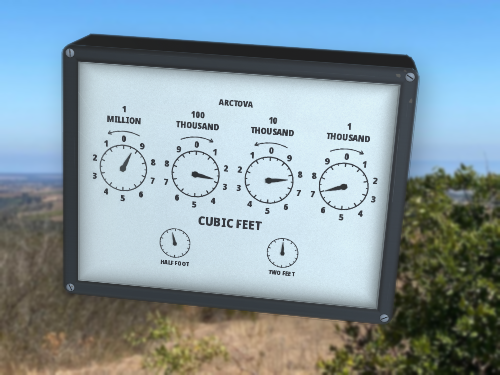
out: 927700 ft³
